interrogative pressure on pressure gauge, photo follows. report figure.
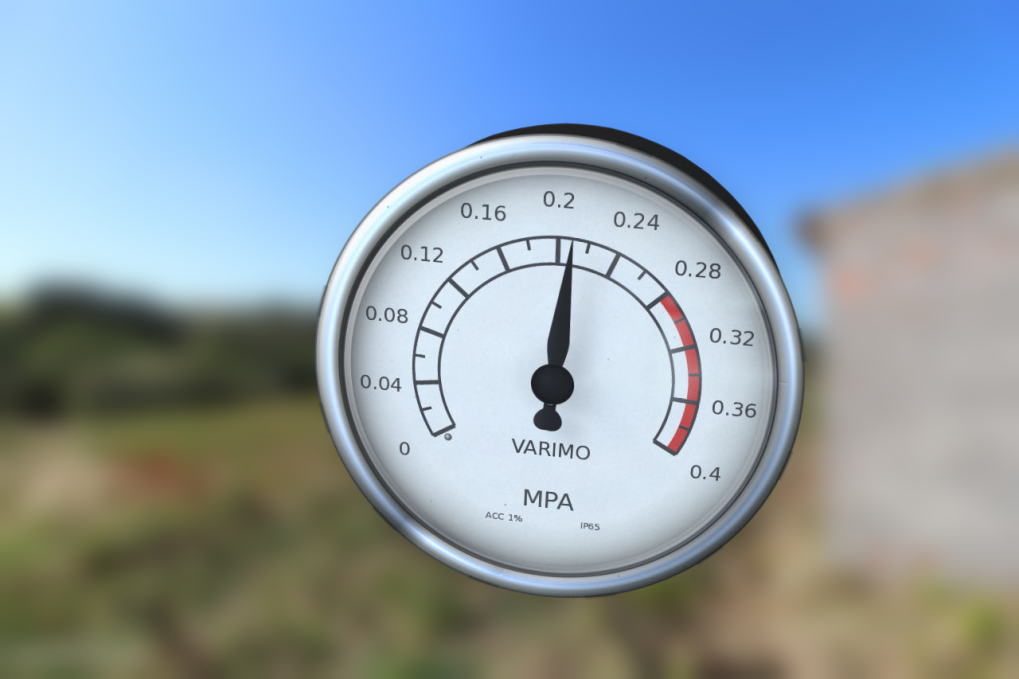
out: 0.21 MPa
